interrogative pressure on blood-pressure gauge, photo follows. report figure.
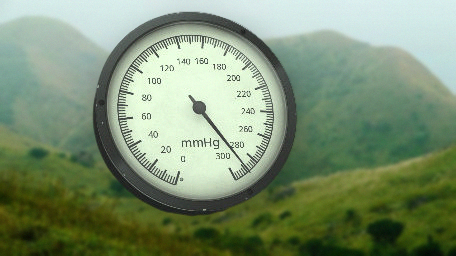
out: 290 mmHg
